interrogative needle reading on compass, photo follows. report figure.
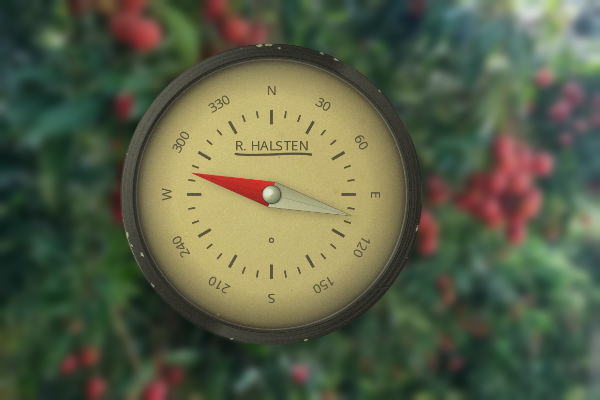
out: 285 °
